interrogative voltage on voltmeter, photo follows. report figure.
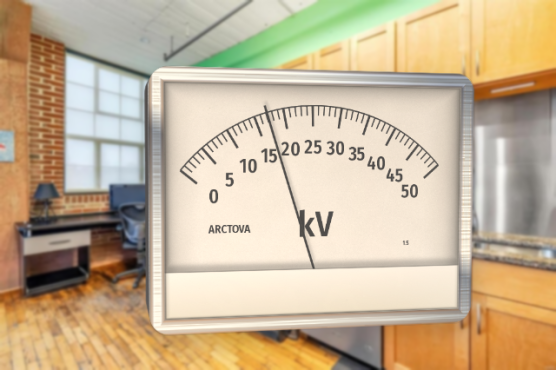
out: 17 kV
